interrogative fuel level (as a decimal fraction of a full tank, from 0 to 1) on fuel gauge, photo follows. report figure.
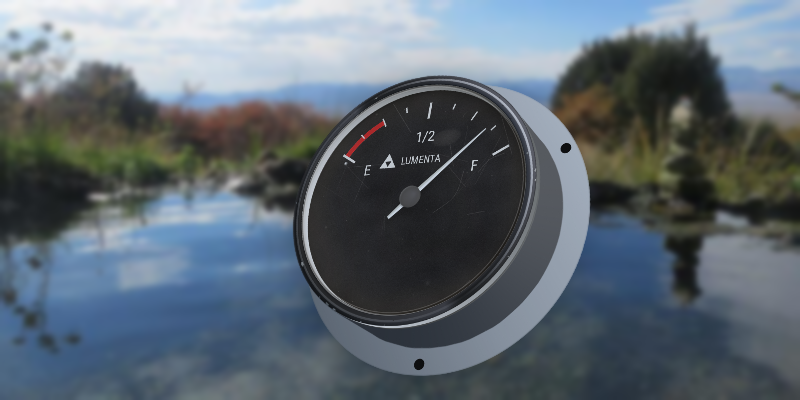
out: 0.875
